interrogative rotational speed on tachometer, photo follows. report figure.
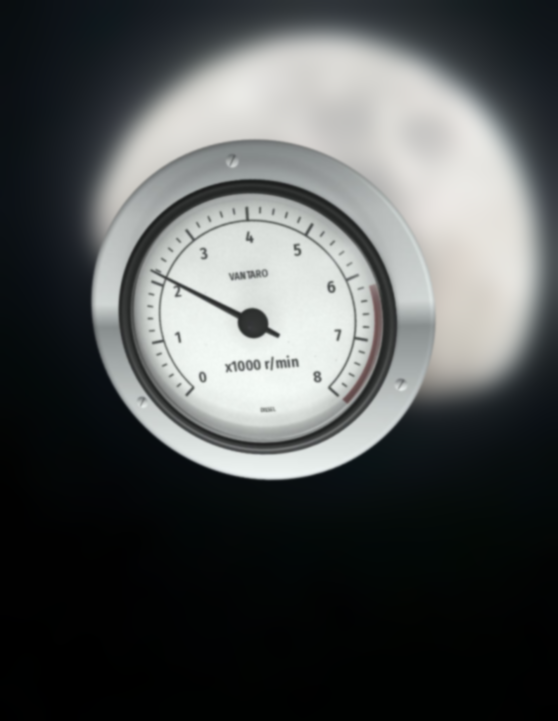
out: 2200 rpm
